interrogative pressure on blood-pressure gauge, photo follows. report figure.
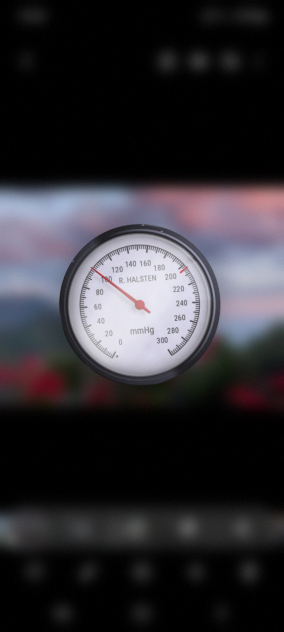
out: 100 mmHg
